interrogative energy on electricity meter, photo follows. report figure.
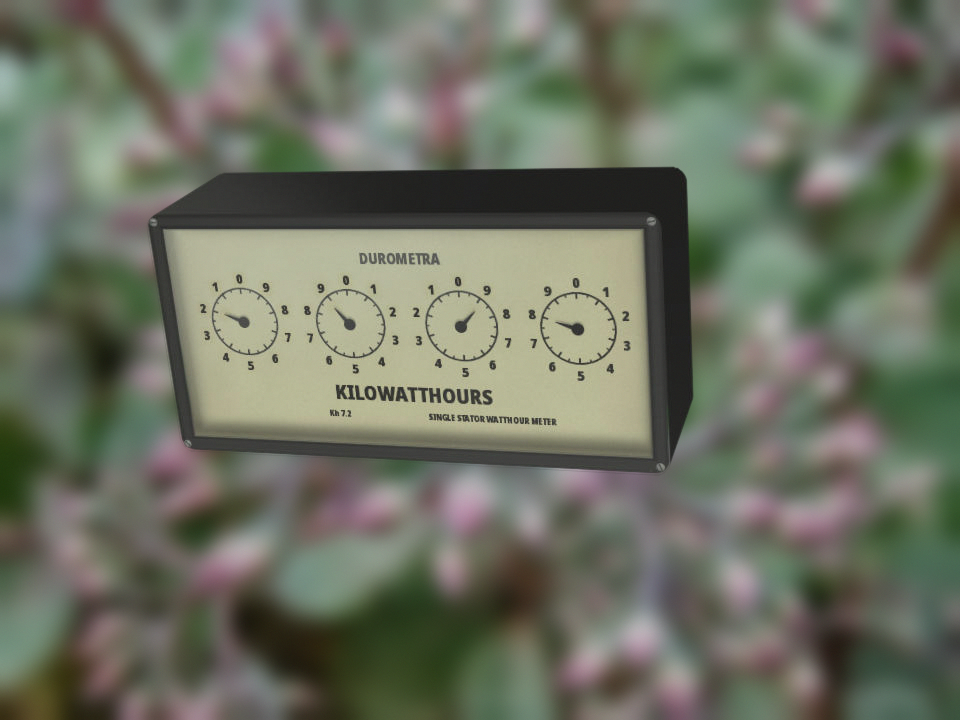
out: 1888 kWh
